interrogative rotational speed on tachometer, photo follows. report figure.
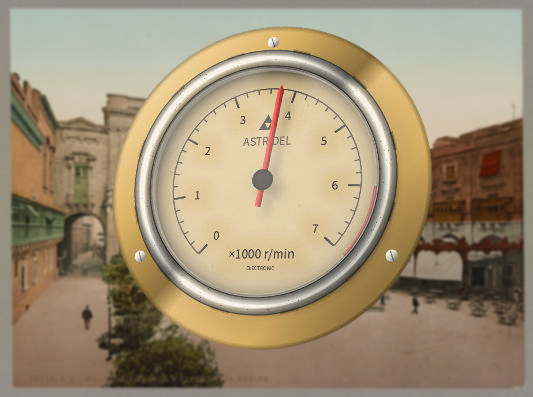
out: 3800 rpm
